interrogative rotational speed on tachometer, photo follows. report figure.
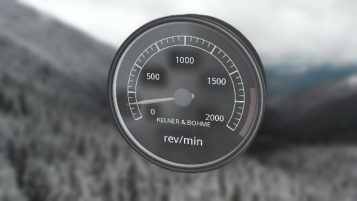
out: 150 rpm
